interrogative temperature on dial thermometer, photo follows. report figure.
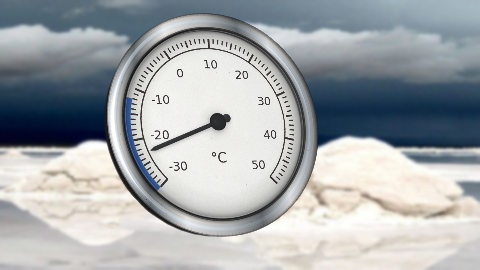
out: -23 °C
